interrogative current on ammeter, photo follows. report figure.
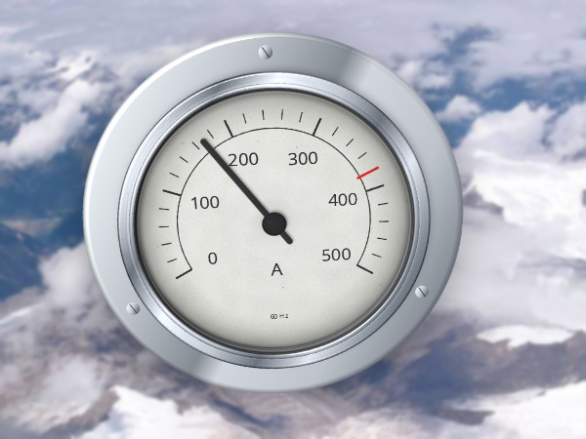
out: 170 A
